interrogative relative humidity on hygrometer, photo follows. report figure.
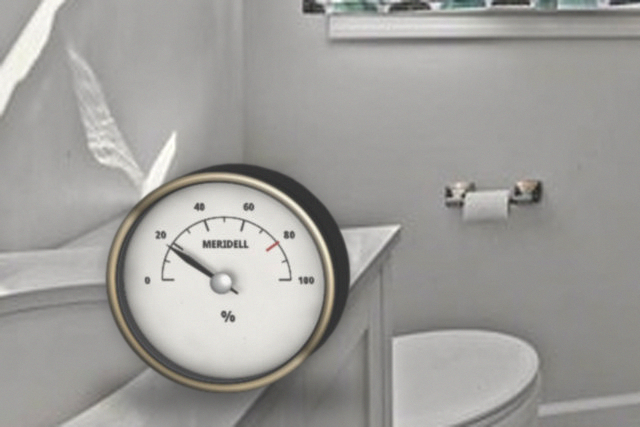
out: 20 %
